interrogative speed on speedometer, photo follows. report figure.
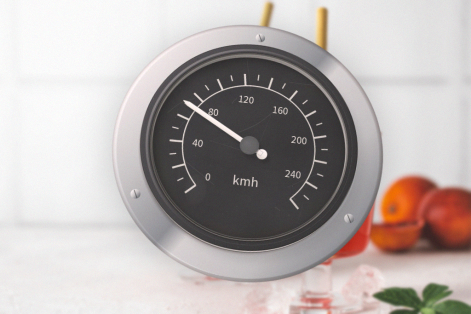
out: 70 km/h
